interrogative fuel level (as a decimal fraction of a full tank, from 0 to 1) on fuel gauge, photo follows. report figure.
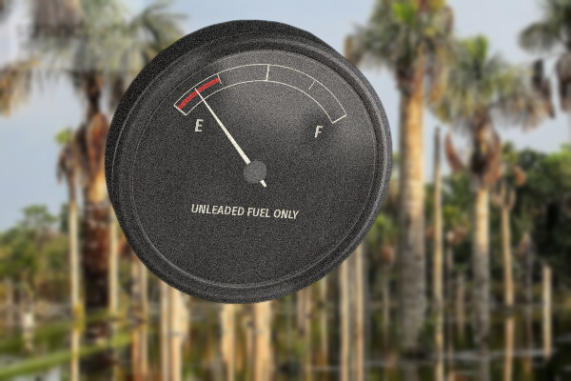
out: 0.125
